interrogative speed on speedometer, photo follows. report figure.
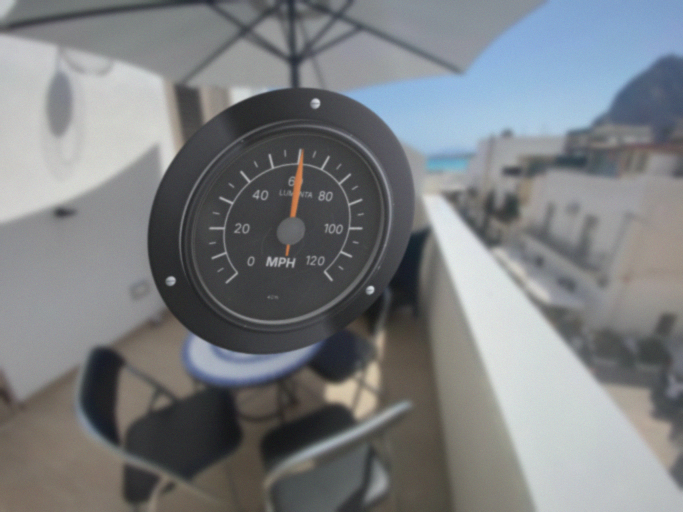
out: 60 mph
